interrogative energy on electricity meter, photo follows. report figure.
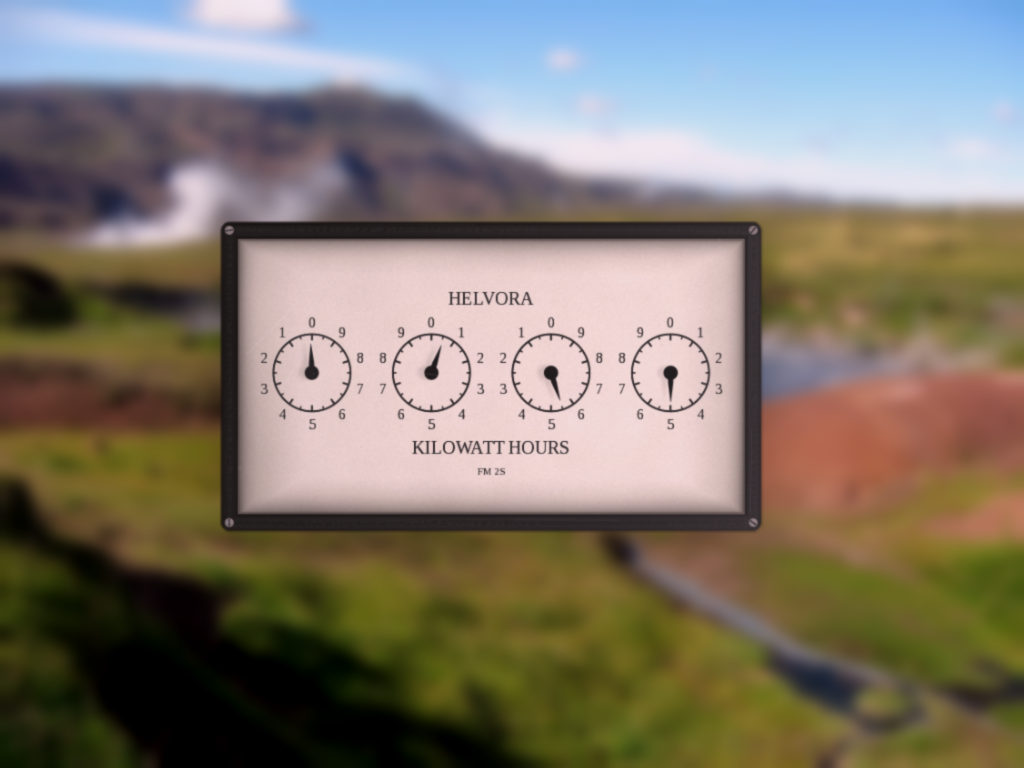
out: 55 kWh
